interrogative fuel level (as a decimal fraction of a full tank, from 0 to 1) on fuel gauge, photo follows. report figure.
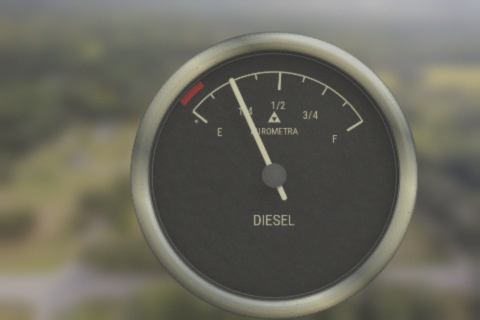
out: 0.25
